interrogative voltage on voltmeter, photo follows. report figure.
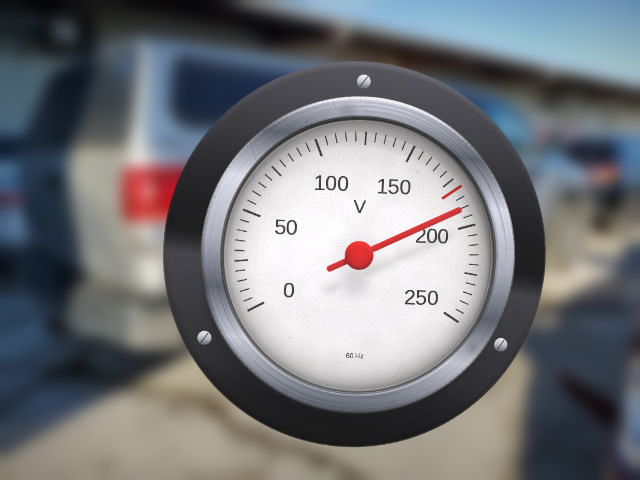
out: 190 V
